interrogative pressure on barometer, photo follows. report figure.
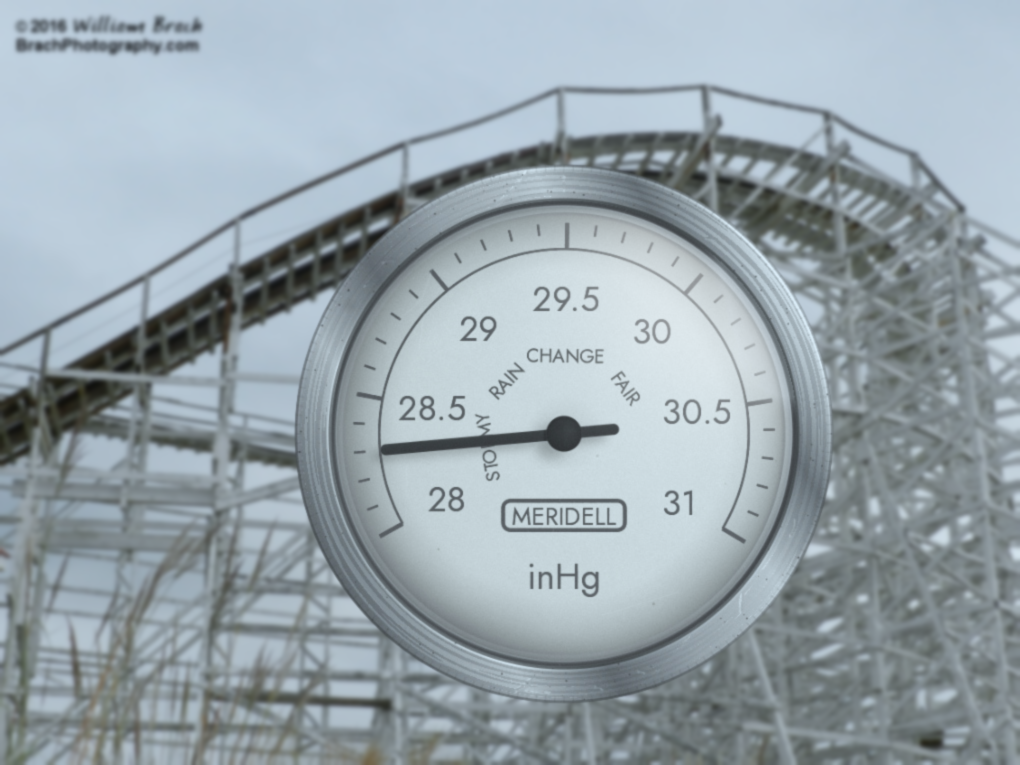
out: 28.3 inHg
